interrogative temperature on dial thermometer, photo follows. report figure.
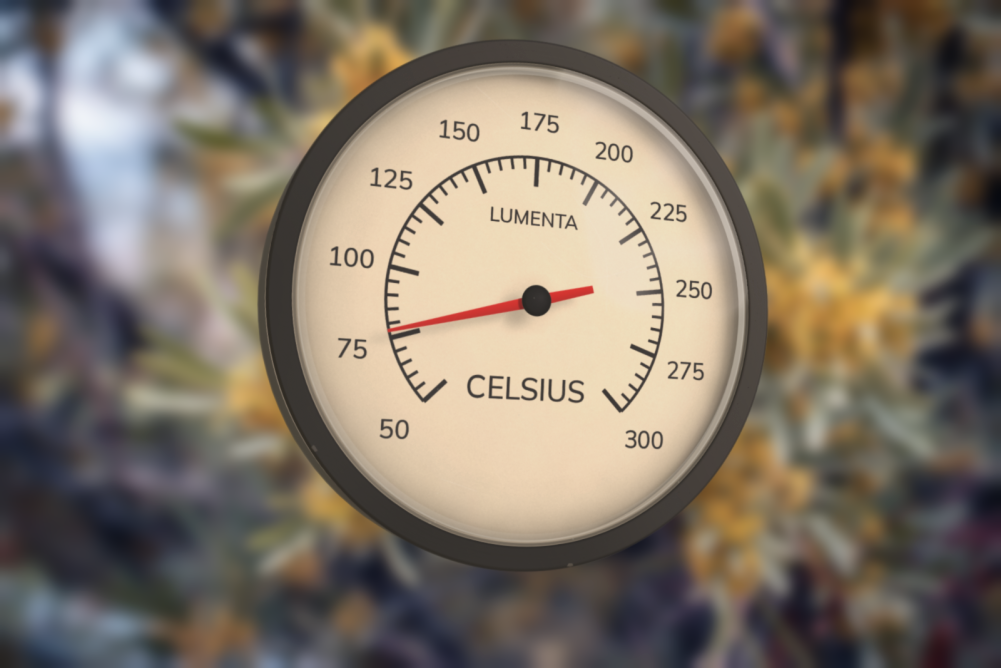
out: 77.5 °C
